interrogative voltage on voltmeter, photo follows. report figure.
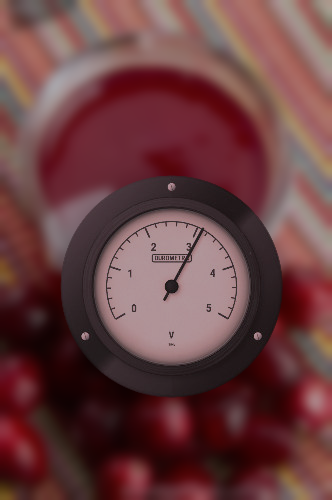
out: 3.1 V
